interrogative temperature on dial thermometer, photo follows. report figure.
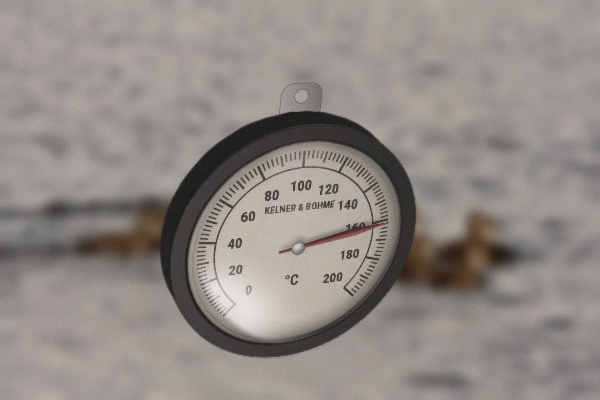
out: 160 °C
